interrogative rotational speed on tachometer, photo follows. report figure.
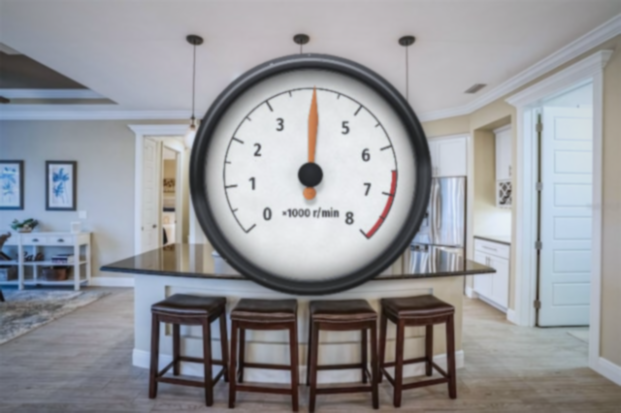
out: 4000 rpm
